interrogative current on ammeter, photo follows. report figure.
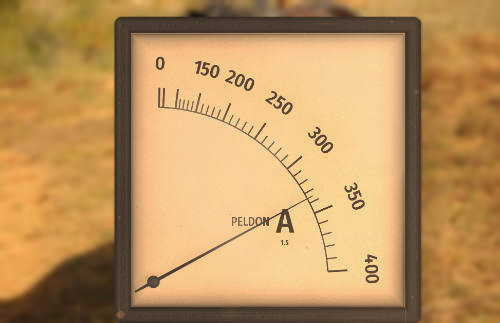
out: 335 A
